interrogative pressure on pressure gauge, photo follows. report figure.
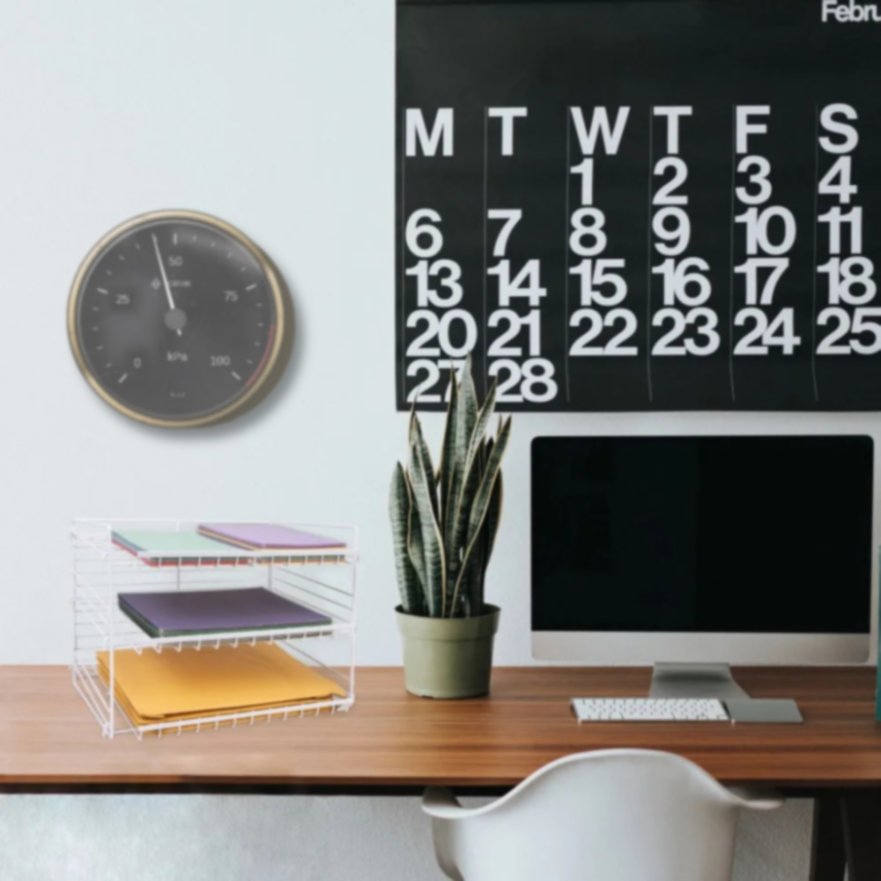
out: 45 kPa
